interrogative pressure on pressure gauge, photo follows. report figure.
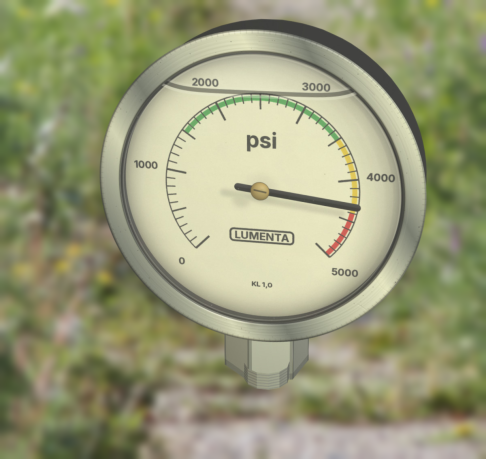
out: 4300 psi
